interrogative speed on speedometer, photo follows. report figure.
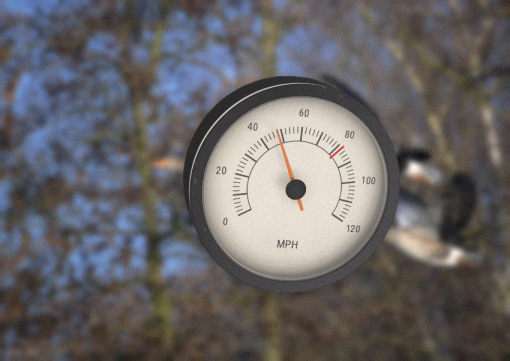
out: 48 mph
